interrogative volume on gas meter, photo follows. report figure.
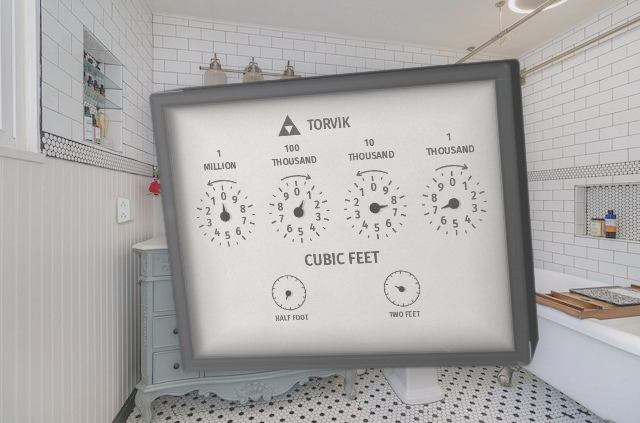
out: 7700 ft³
